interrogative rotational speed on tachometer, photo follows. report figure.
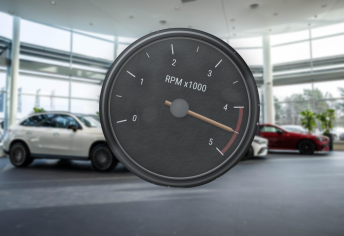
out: 4500 rpm
